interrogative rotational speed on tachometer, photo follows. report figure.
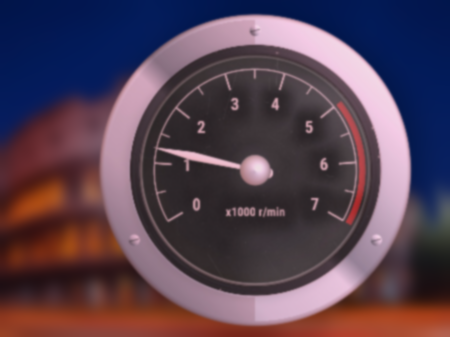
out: 1250 rpm
